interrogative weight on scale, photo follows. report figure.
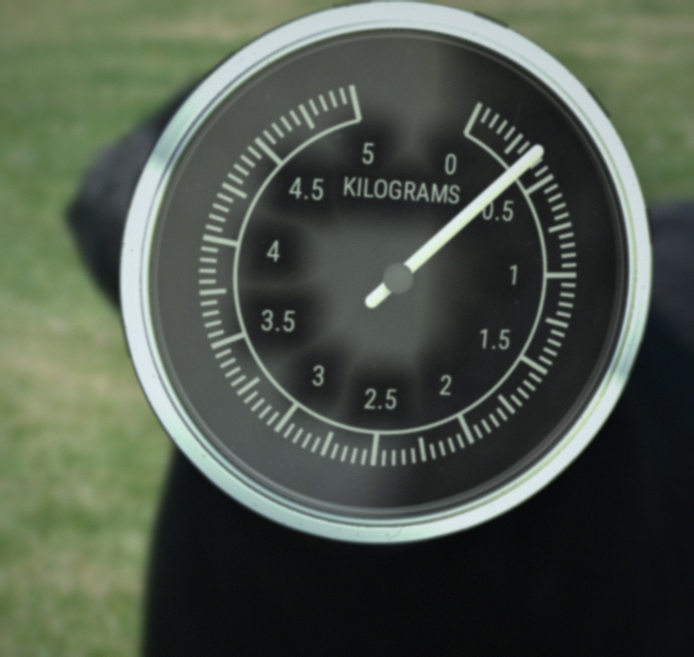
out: 0.35 kg
